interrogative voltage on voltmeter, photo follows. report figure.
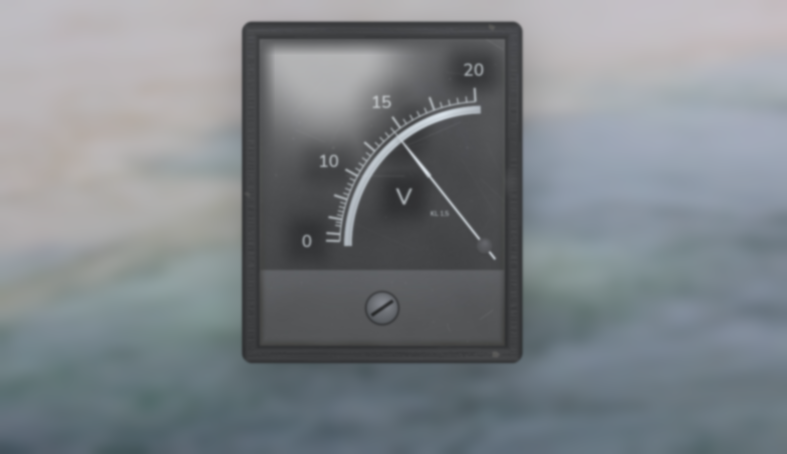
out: 14.5 V
